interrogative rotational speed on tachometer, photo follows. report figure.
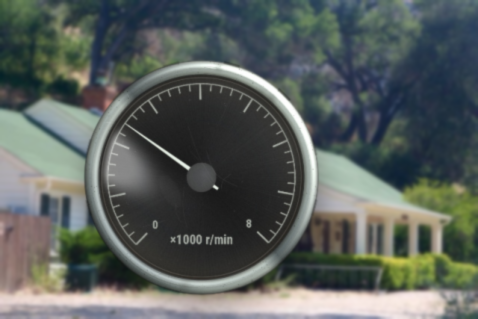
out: 2400 rpm
